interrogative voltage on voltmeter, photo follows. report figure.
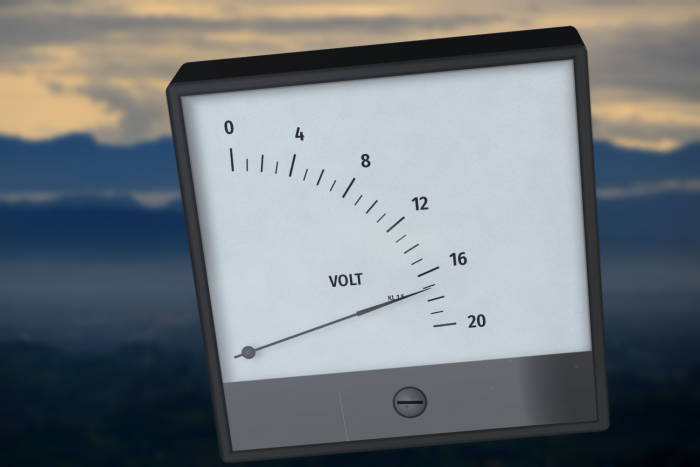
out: 17 V
